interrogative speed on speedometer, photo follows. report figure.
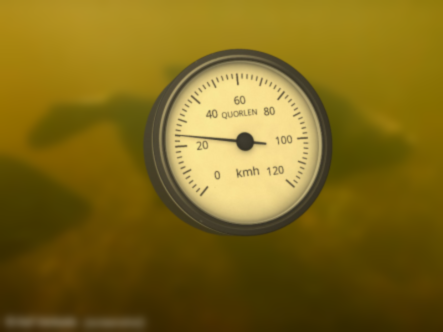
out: 24 km/h
